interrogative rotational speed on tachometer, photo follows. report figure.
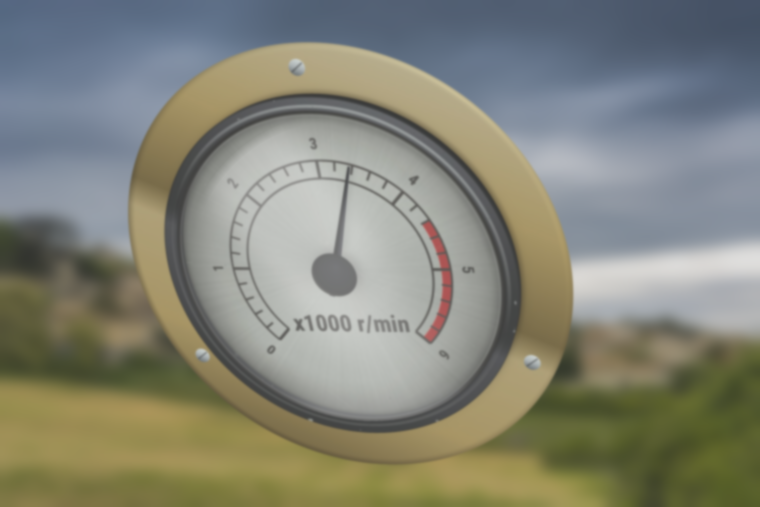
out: 3400 rpm
